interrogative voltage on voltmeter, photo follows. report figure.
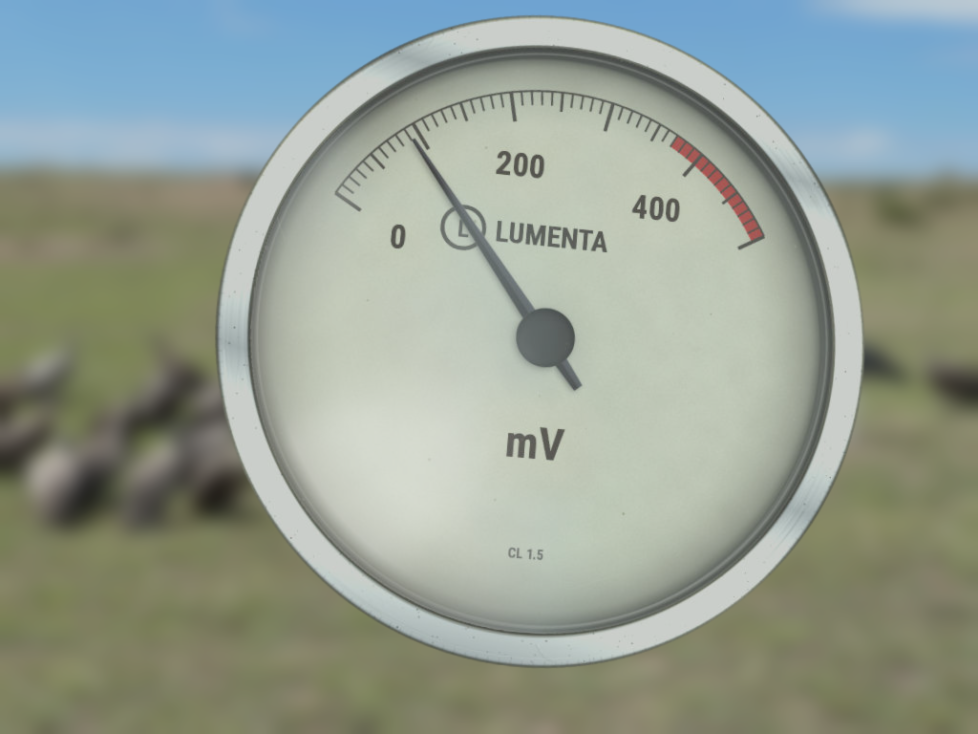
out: 90 mV
